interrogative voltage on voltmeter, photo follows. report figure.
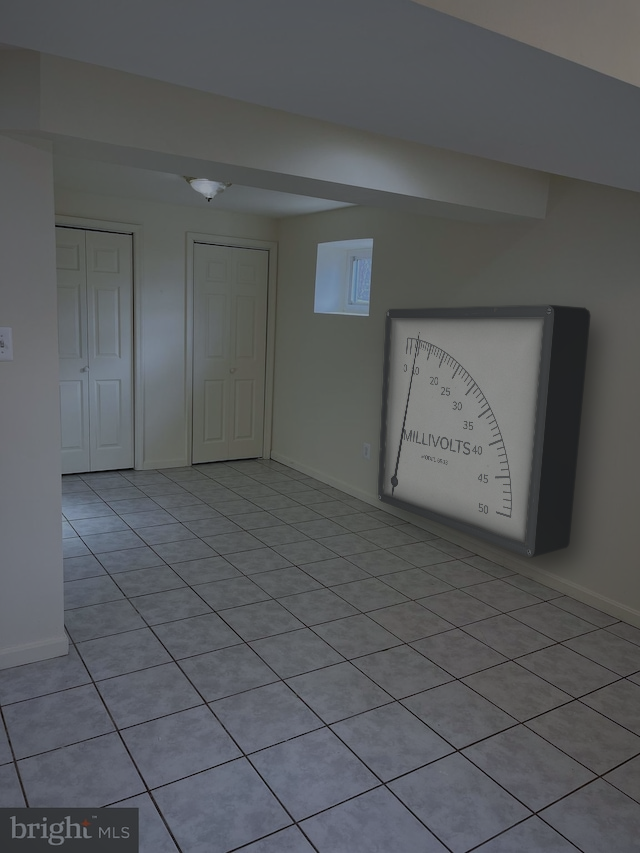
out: 10 mV
